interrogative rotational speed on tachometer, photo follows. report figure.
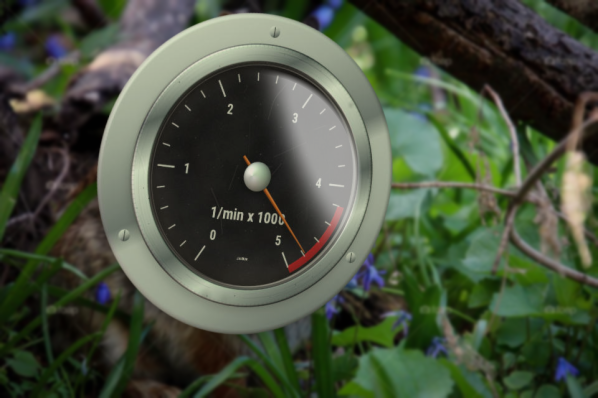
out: 4800 rpm
